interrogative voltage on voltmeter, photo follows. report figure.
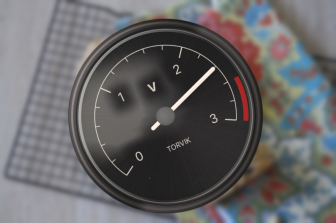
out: 2.4 V
